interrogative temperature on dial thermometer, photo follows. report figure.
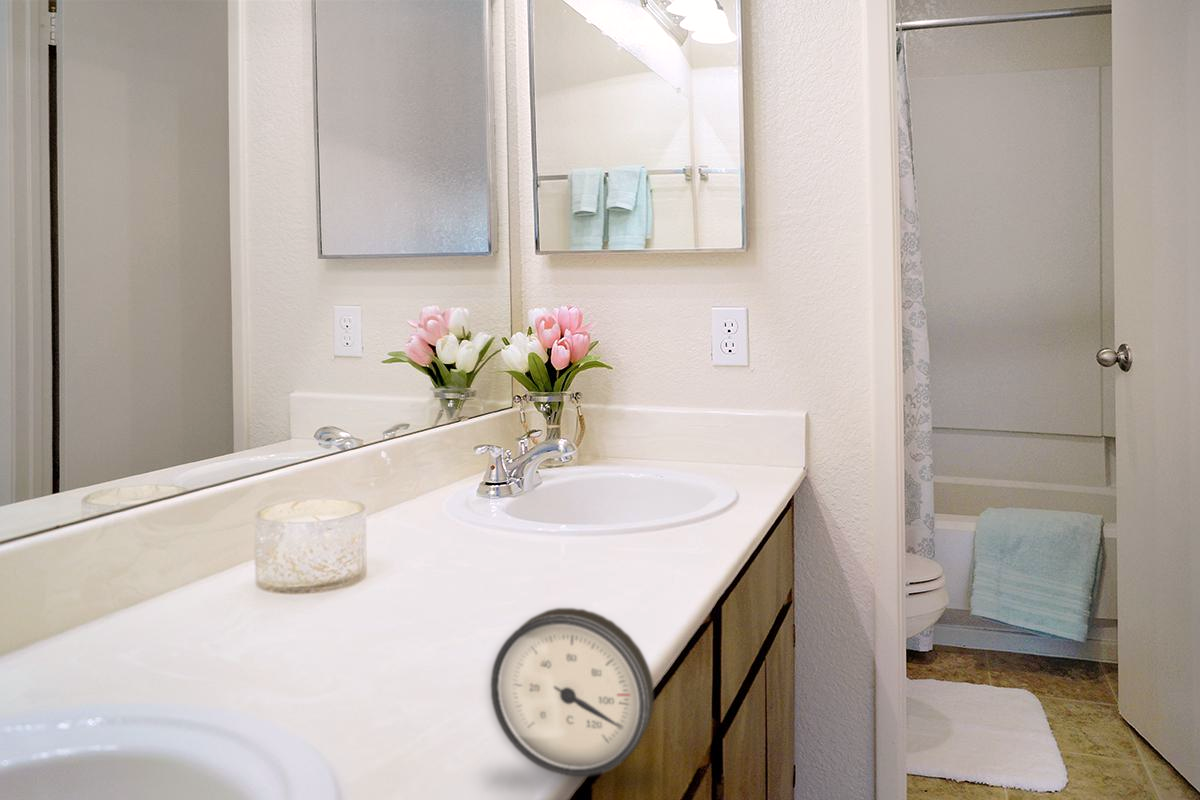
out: 110 °C
